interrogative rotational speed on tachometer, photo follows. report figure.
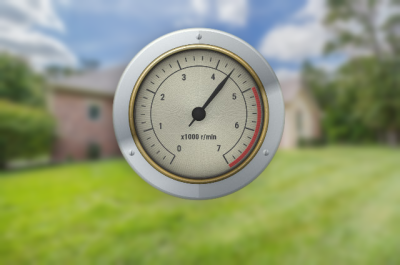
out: 4400 rpm
